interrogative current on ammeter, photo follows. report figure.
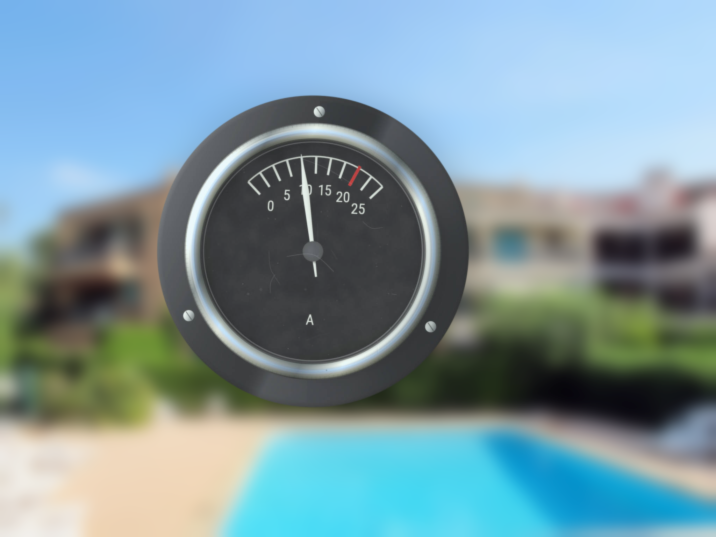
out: 10 A
